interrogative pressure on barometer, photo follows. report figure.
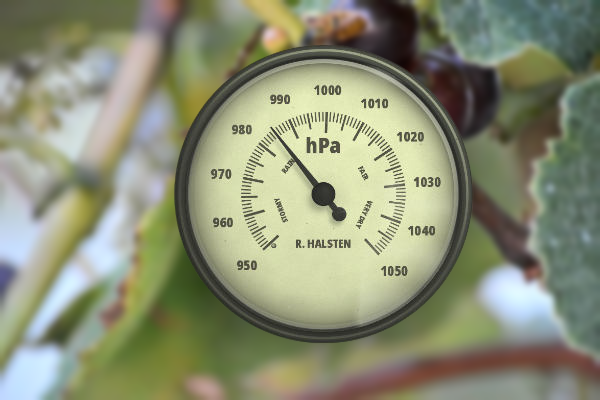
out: 985 hPa
